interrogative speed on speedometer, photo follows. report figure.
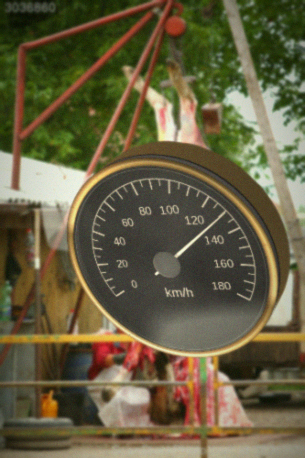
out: 130 km/h
